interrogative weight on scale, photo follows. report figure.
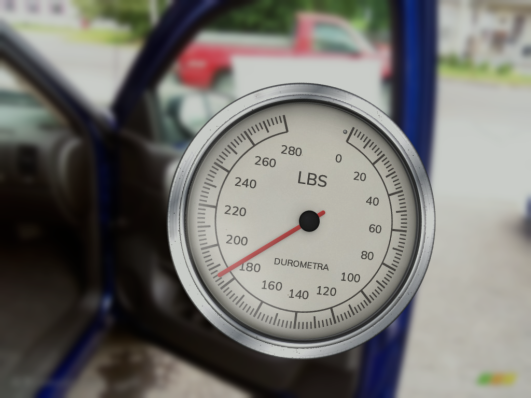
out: 186 lb
